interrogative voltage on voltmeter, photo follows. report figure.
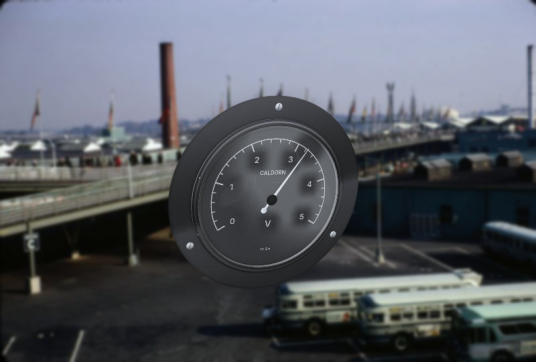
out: 3.2 V
